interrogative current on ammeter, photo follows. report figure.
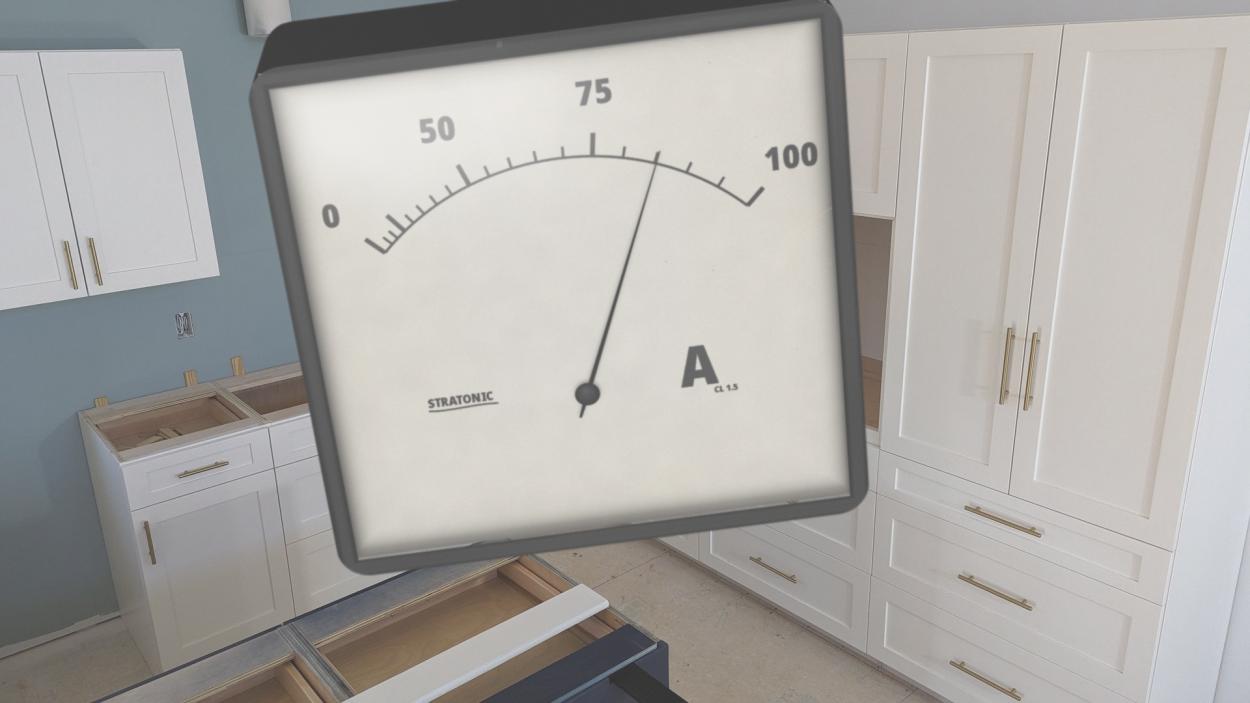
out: 85 A
